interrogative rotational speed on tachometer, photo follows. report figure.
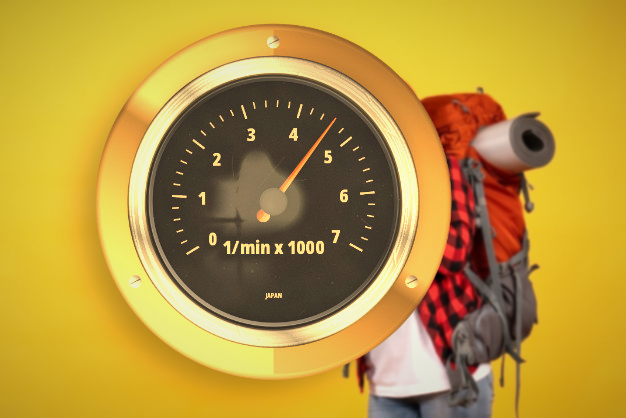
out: 4600 rpm
